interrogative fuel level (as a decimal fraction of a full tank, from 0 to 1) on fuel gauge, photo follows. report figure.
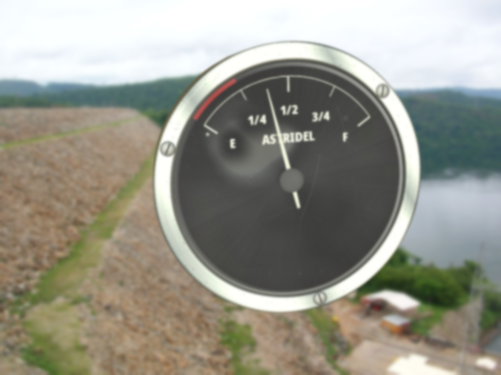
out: 0.375
